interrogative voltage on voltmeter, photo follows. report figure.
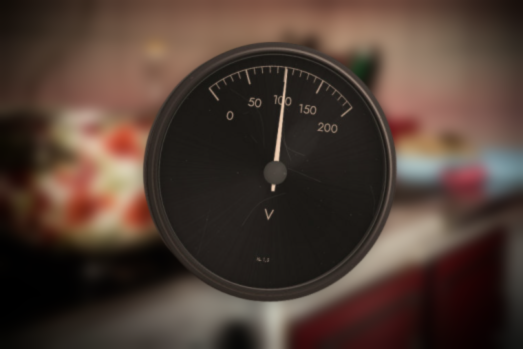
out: 100 V
